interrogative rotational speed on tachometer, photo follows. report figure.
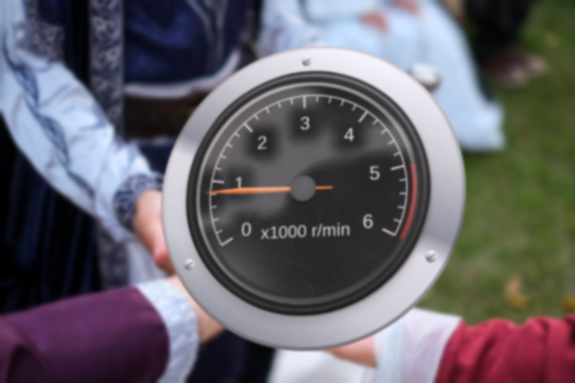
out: 800 rpm
